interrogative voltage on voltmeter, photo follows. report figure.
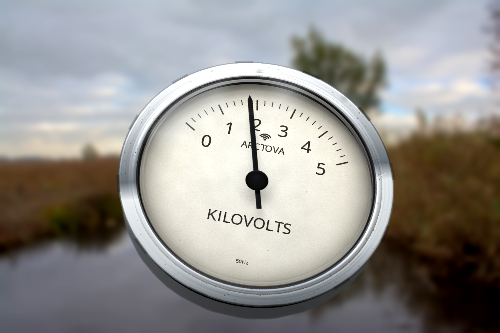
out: 1.8 kV
